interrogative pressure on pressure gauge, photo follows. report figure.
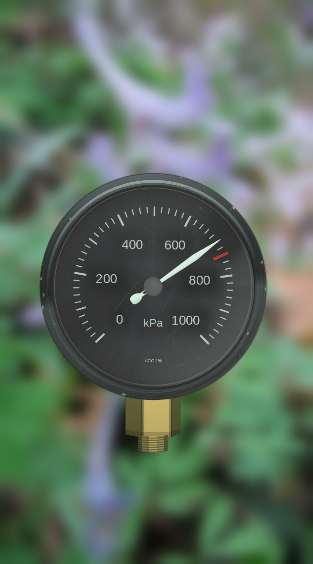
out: 700 kPa
